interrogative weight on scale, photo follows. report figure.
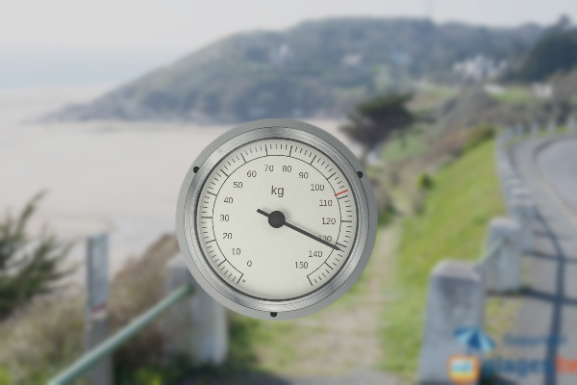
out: 132 kg
